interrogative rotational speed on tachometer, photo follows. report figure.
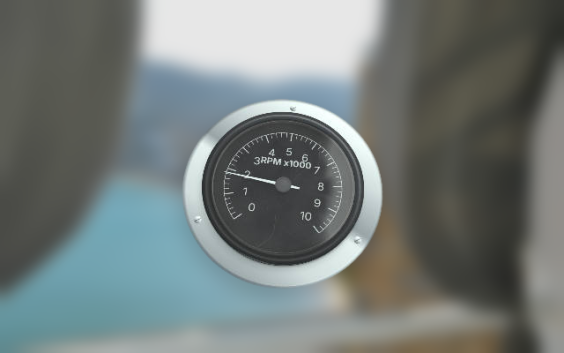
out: 1800 rpm
